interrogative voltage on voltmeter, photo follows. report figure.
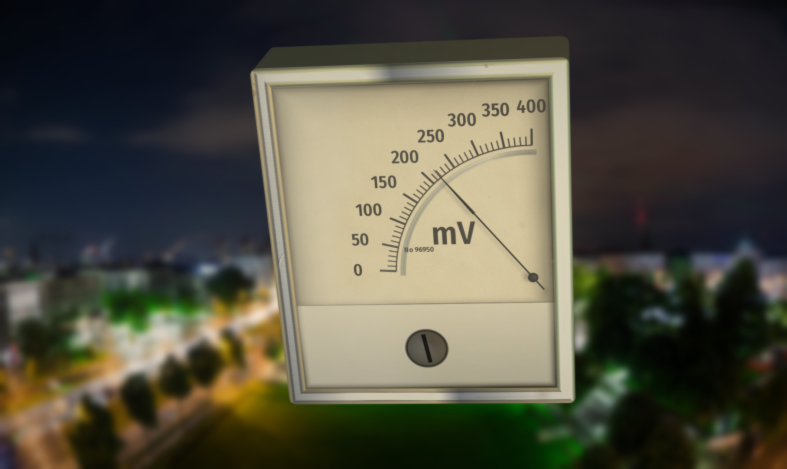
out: 220 mV
